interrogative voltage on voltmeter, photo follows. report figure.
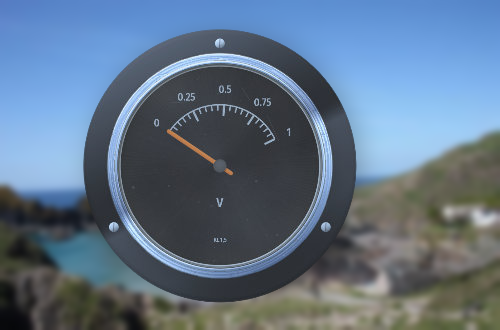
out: 0 V
